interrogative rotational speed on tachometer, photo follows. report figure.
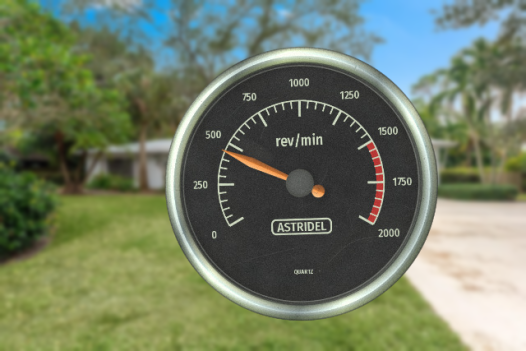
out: 450 rpm
